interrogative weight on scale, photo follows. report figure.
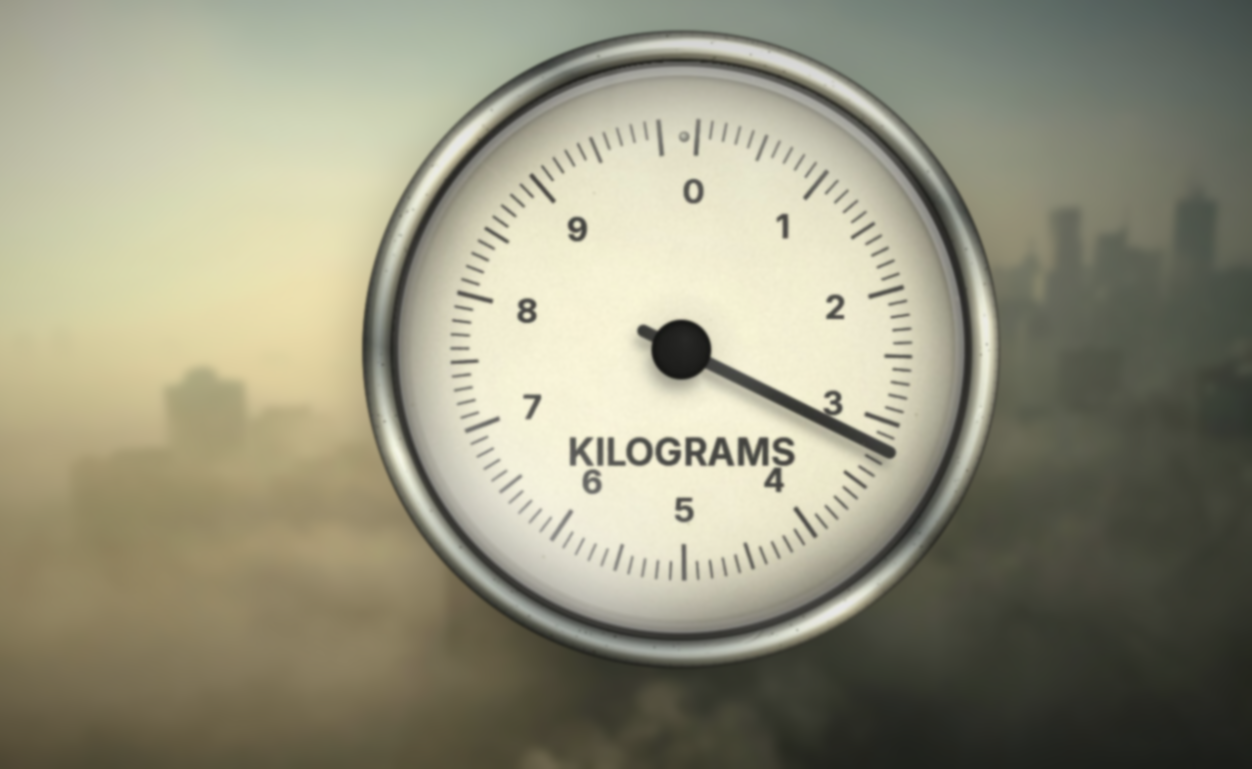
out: 3.2 kg
